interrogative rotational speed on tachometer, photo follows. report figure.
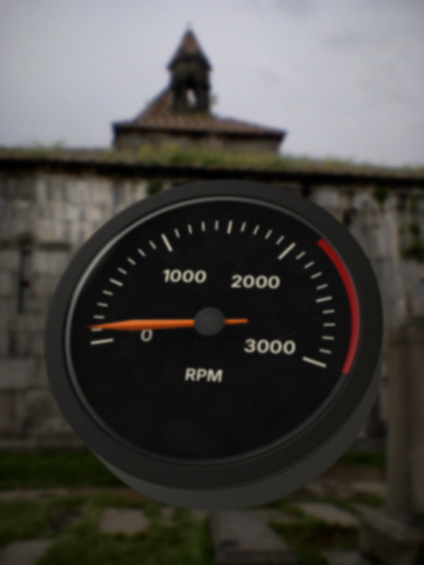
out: 100 rpm
